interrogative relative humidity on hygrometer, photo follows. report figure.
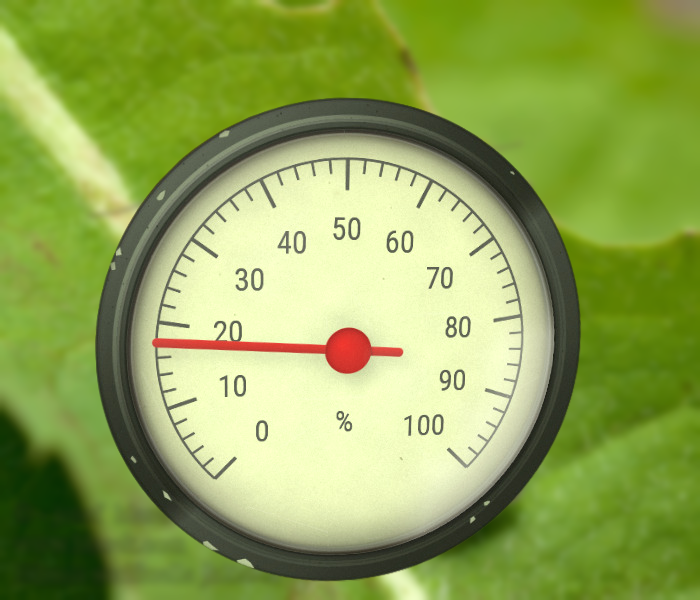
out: 18 %
